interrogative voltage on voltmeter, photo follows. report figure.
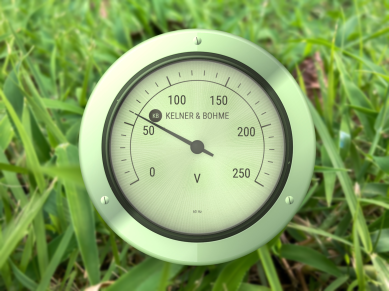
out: 60 V
